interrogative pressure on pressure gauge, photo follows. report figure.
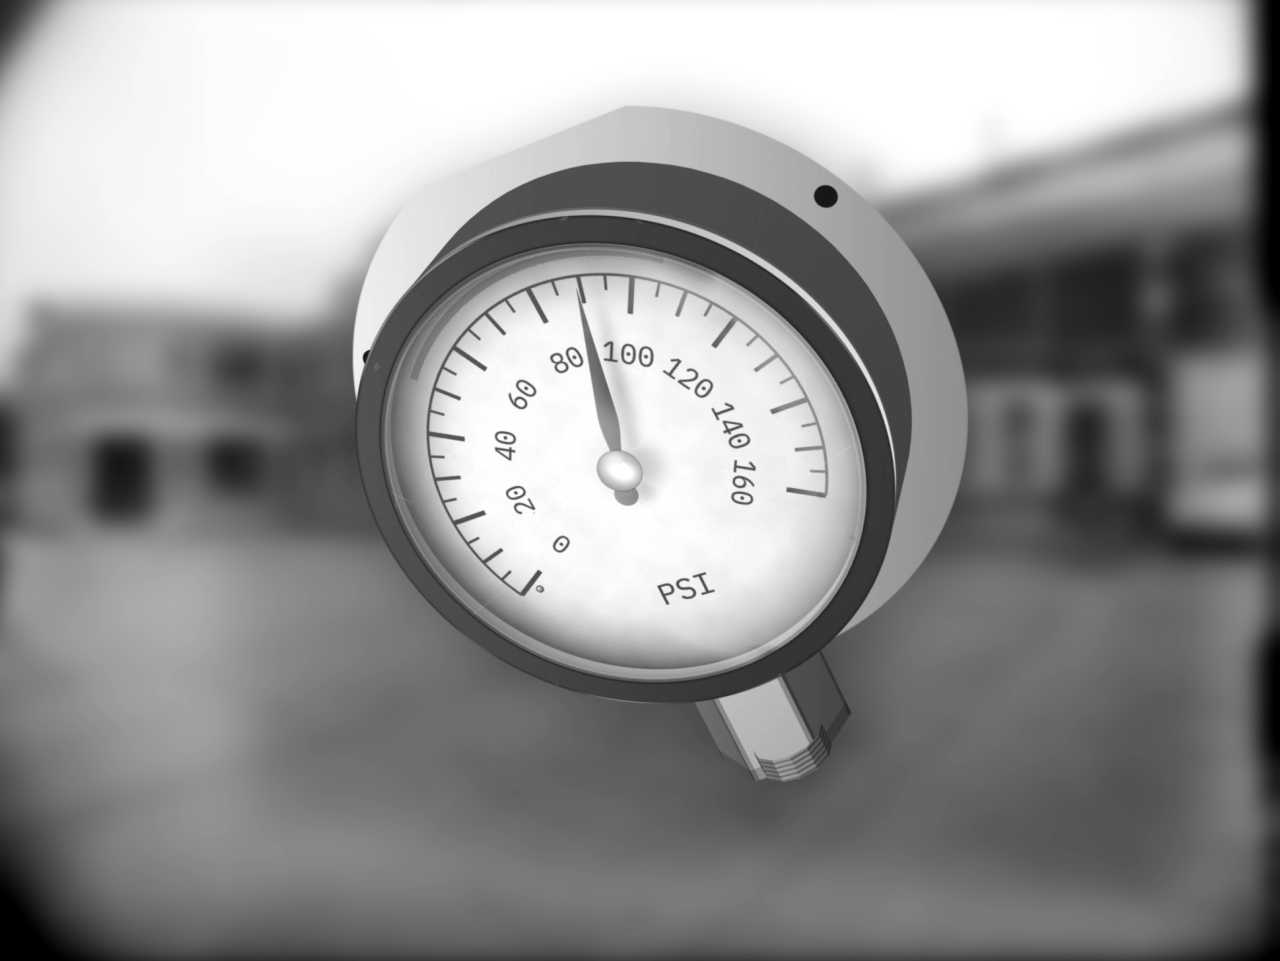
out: 90 psi
